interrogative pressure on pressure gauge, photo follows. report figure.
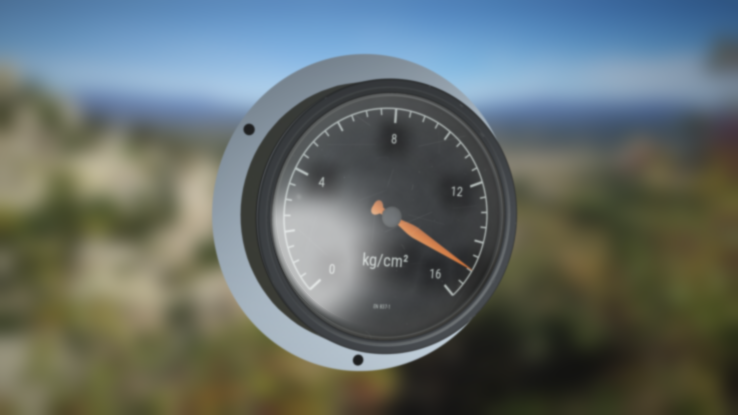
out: 15 kg/cm²
